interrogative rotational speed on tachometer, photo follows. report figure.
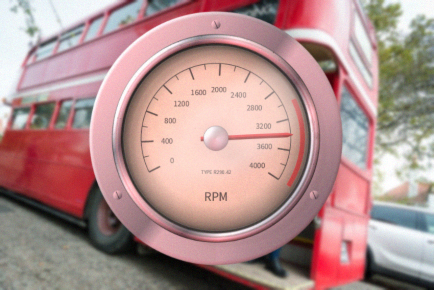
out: 3400 rpm
